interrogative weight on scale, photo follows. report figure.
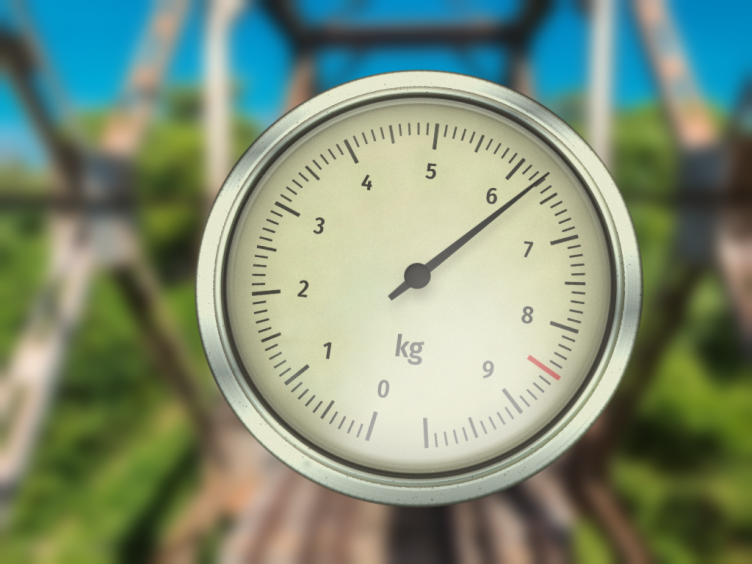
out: 6.3 kg
